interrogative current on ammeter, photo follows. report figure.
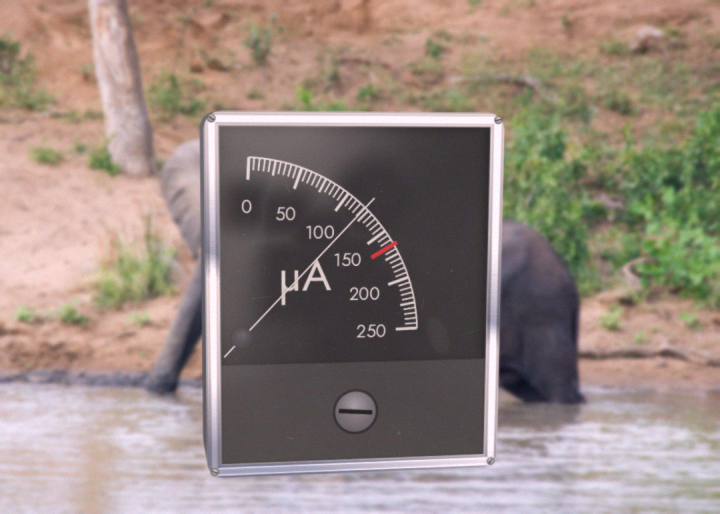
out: 120 µA
